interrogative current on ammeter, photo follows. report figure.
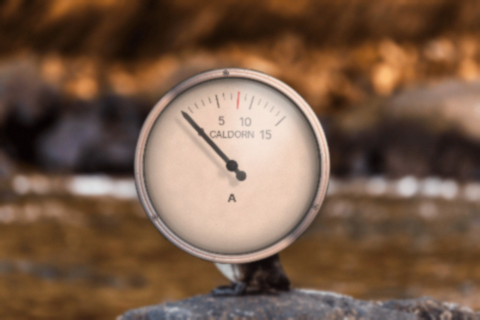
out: 0 A
